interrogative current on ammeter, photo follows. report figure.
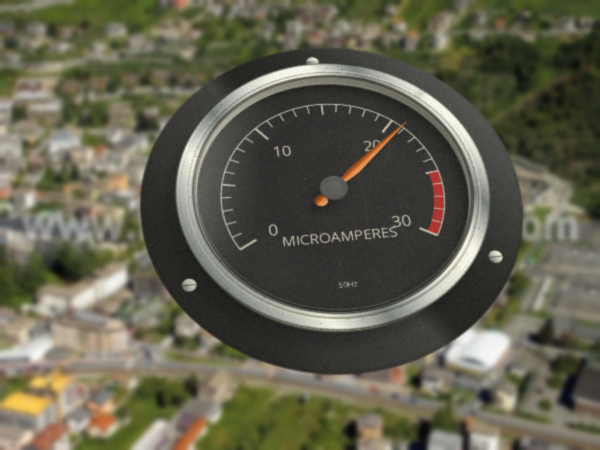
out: 21 µA
